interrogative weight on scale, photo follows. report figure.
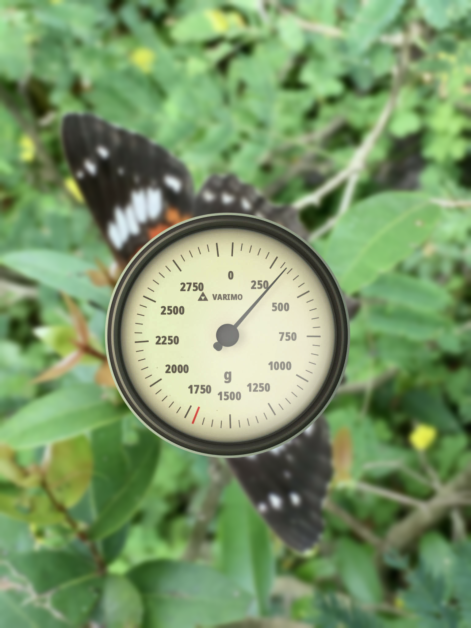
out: 325 g
